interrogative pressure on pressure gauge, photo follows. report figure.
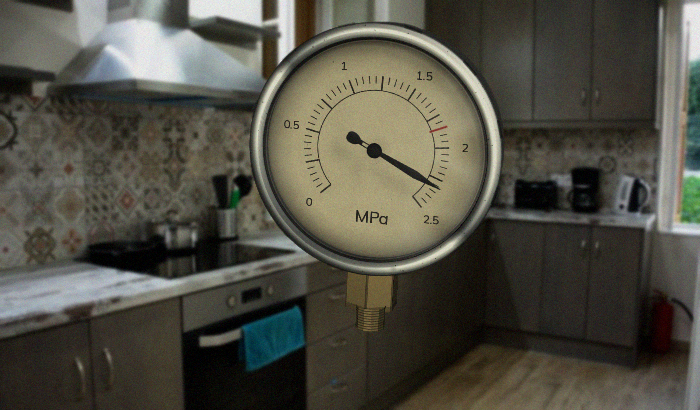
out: 2.3 MPa
